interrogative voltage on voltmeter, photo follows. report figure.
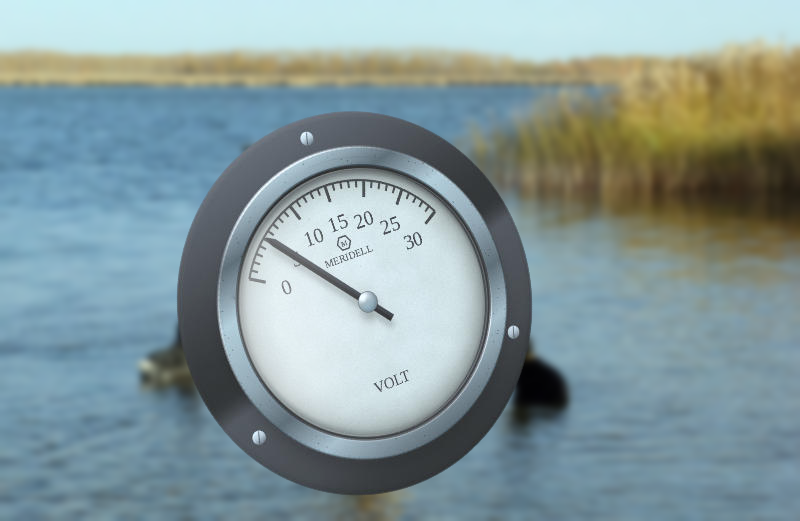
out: 5 V
